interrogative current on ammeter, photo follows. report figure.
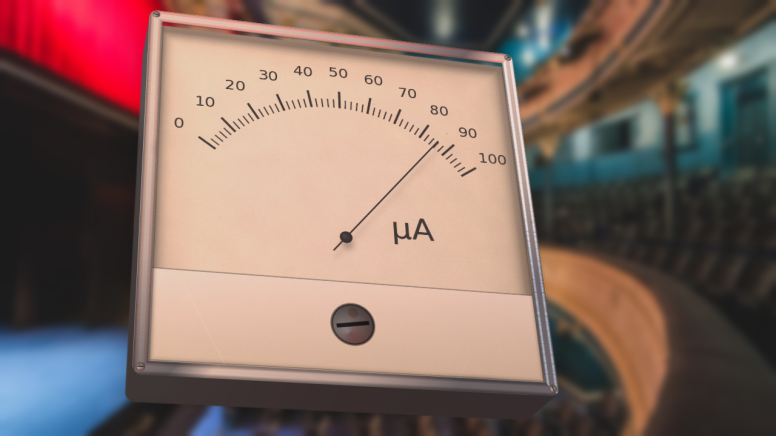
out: 86 µA
